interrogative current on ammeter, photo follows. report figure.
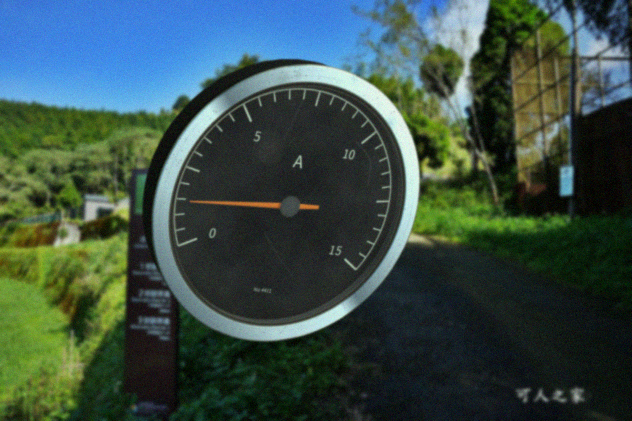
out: 1.5 A
